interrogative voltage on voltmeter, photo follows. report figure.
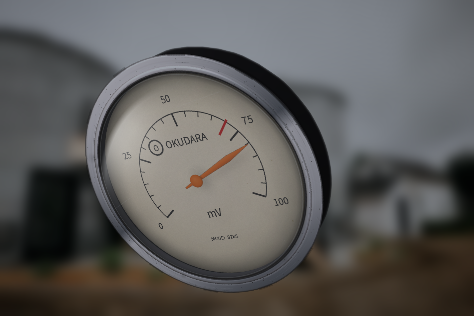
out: 80 mV
